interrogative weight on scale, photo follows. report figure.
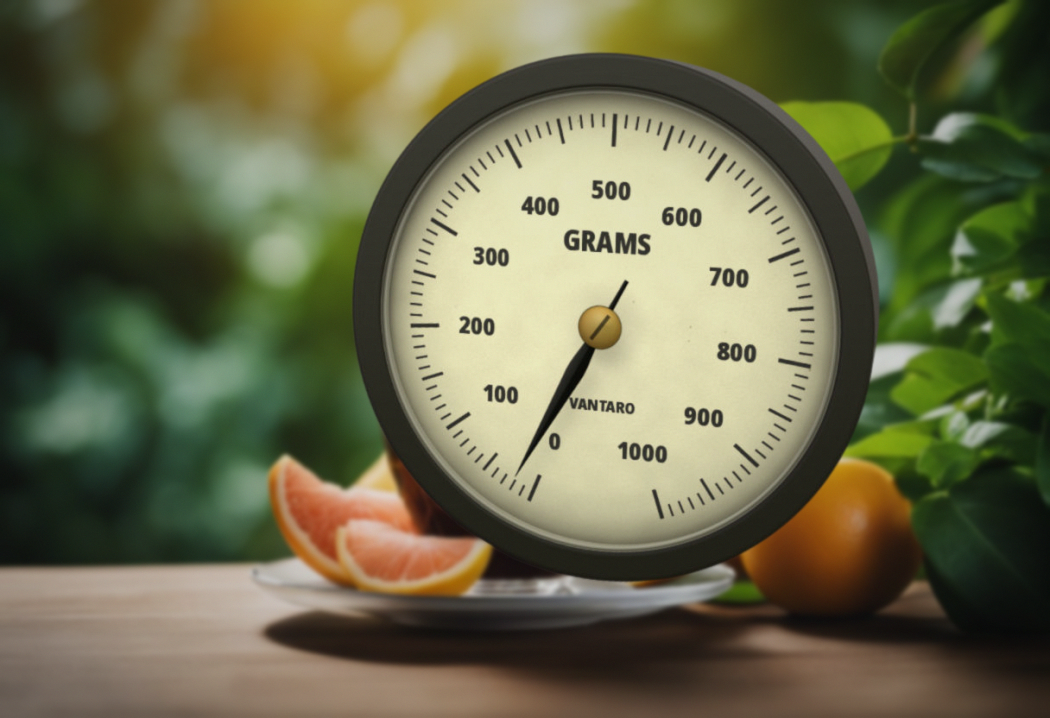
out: 20 g
